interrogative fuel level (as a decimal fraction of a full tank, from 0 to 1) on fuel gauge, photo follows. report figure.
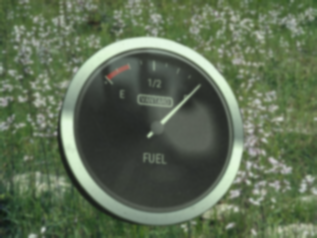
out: 1
